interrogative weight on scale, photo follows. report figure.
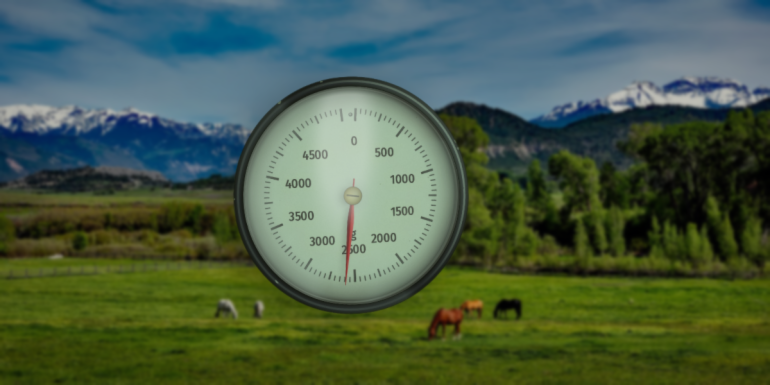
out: 2600 g
